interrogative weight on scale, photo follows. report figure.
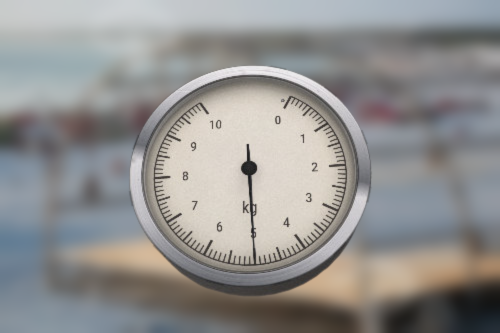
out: 5 kg
